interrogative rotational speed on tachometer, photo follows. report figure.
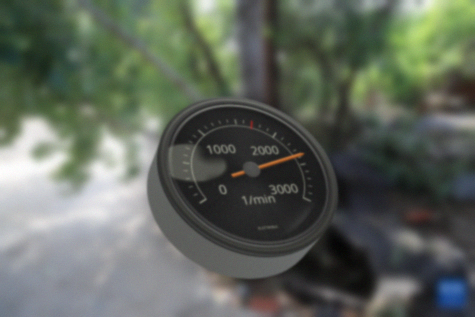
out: 2400 rpm
